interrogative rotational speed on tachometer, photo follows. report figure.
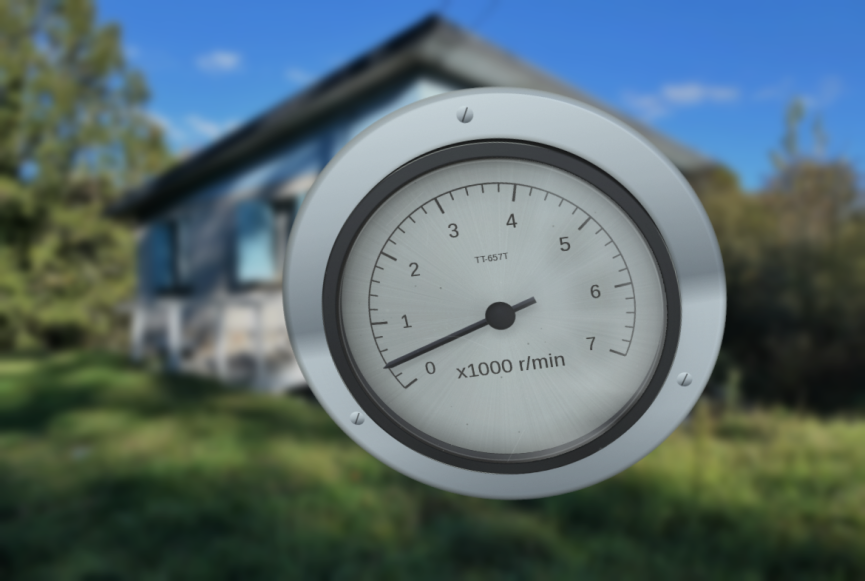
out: 400 rpm
